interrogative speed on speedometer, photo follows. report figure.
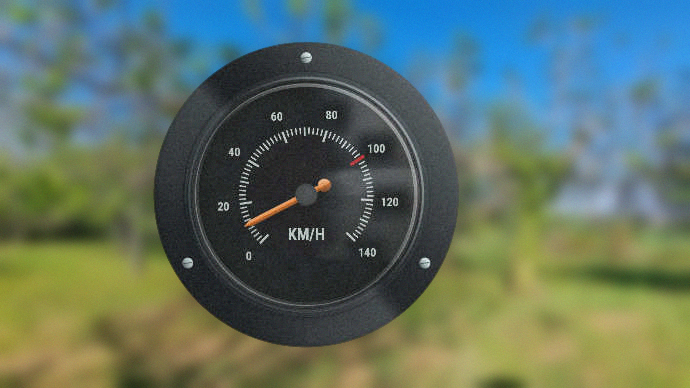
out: 10 km/h
